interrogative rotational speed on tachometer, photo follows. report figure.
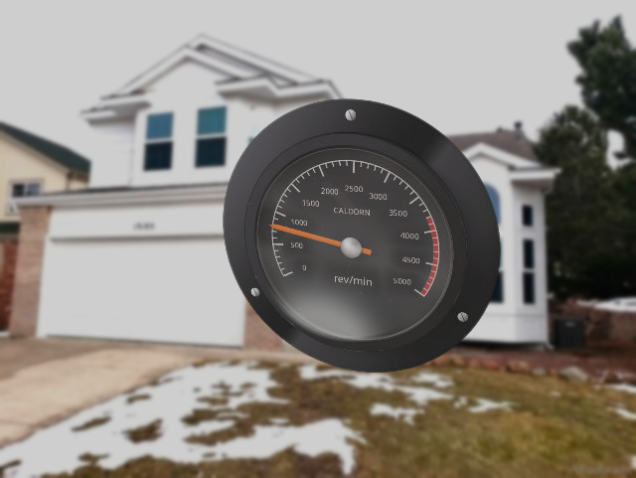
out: 800 rpm
